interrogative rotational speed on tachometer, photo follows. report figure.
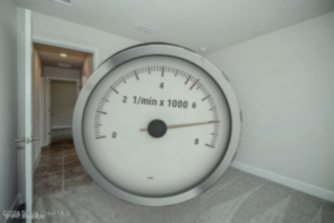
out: 7000 rpm
